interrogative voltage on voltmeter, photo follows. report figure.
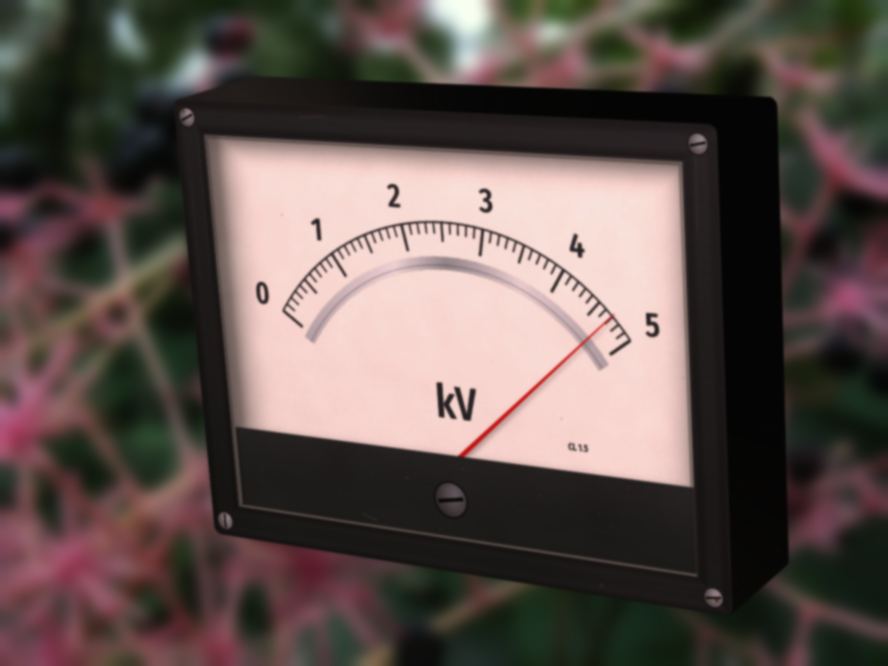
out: 4.7 kV
